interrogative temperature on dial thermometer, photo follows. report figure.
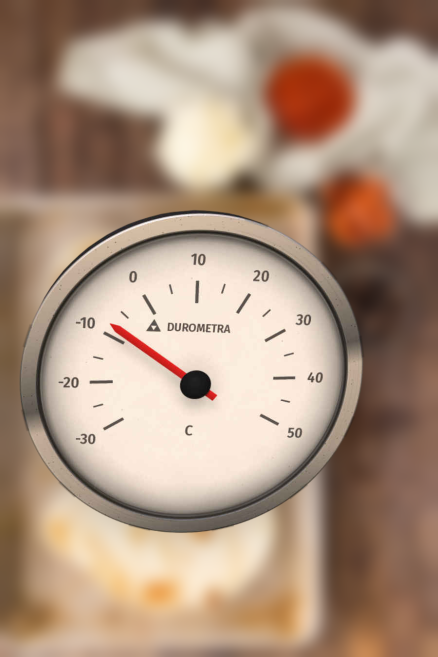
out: -7.5 °C
